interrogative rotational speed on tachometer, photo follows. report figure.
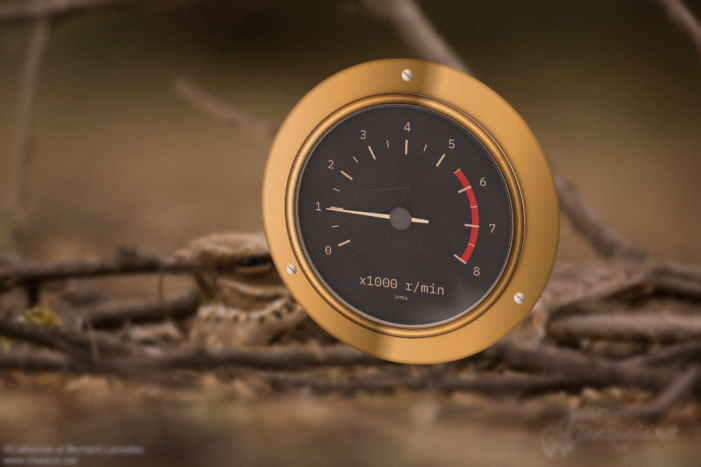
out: 1000 rpm
